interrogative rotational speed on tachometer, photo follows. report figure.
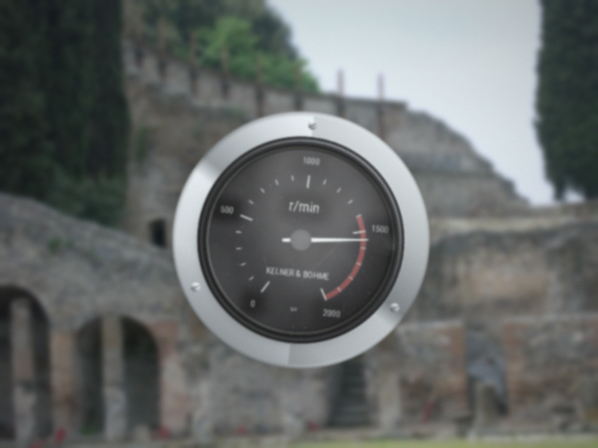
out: 1550 rpm
